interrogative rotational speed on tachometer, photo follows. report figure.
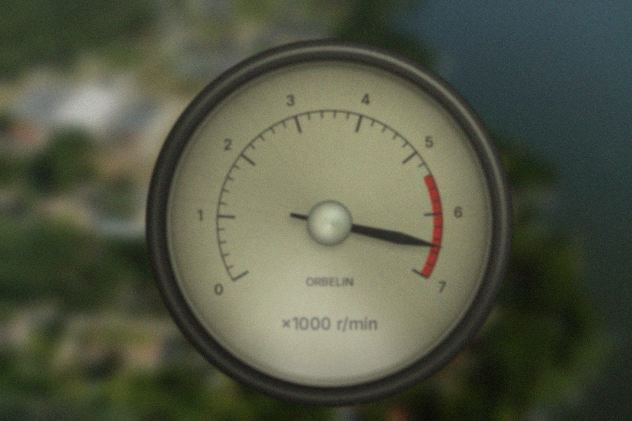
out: 6500 rpm
